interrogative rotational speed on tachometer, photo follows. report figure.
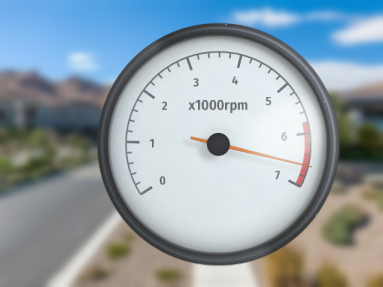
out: 6600 rpm
